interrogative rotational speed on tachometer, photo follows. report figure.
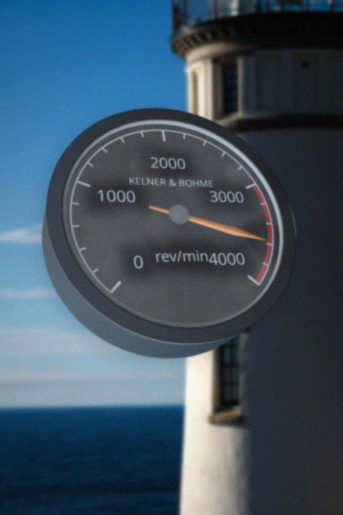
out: 3600 rpm
